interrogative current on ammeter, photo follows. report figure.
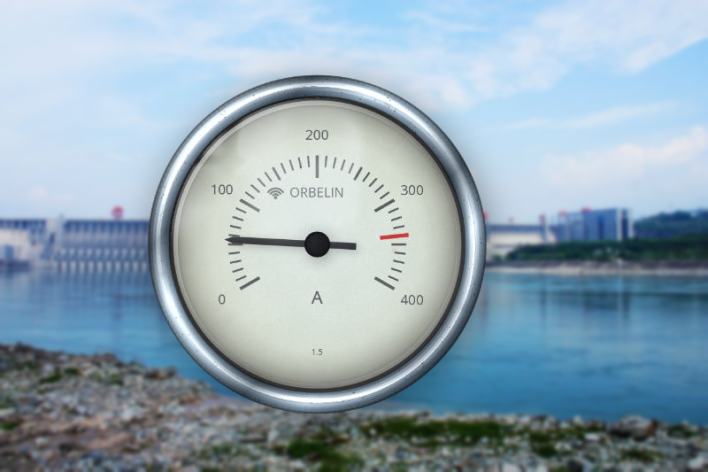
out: 55 A
